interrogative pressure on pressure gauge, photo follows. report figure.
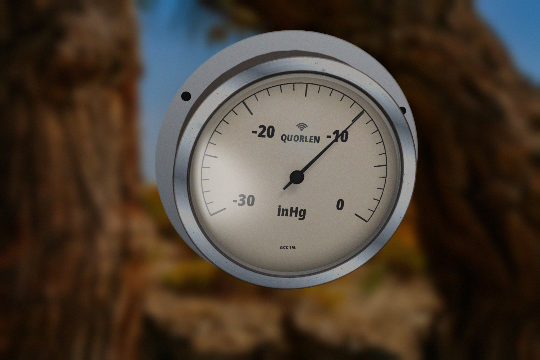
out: -10 inHg
